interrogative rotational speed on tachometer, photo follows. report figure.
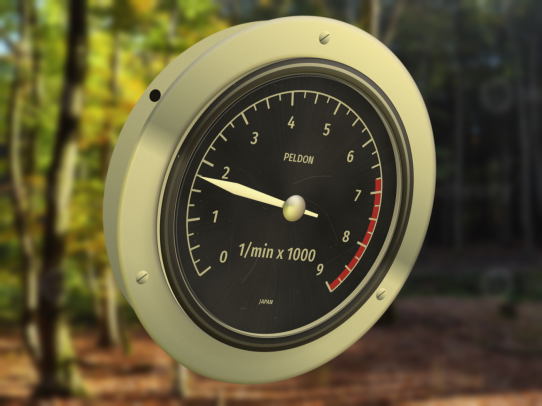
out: 1750 rpm
